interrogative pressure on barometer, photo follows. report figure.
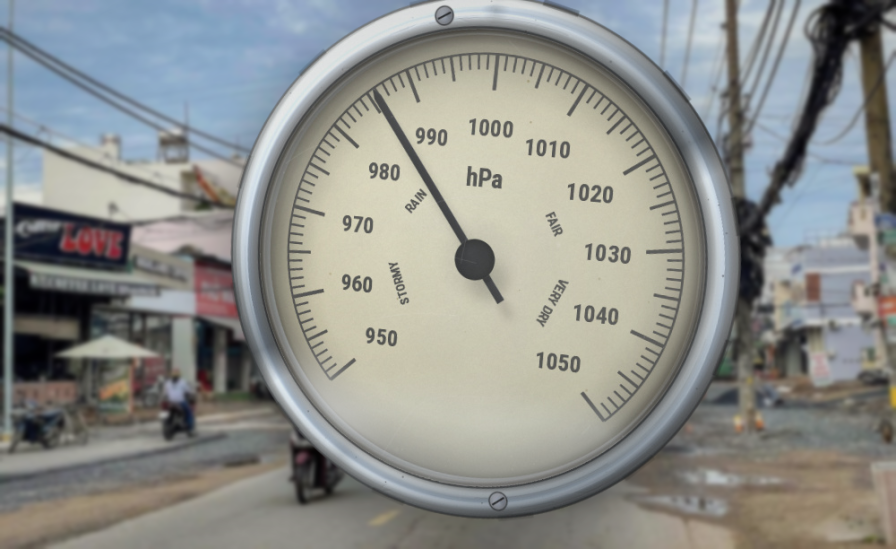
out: 986 hPa
